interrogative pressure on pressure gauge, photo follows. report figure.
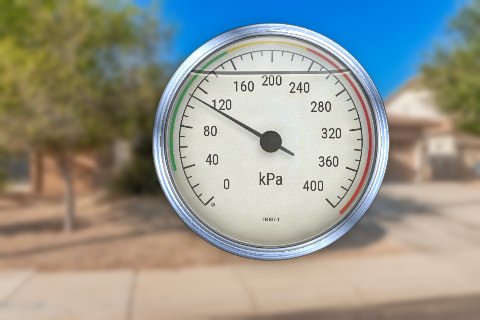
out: 110 kPa
